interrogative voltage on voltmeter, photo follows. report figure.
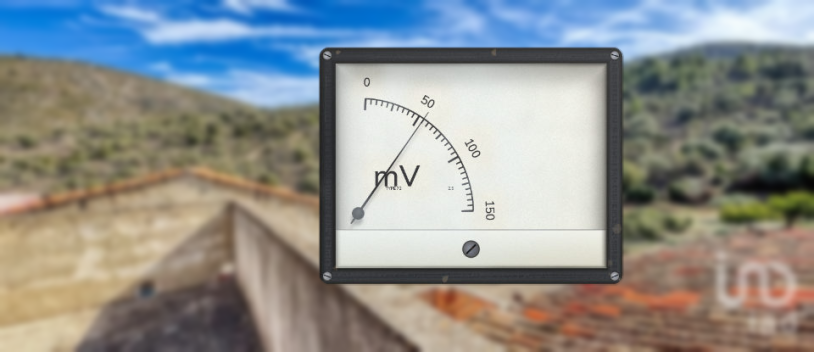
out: 55 mV
